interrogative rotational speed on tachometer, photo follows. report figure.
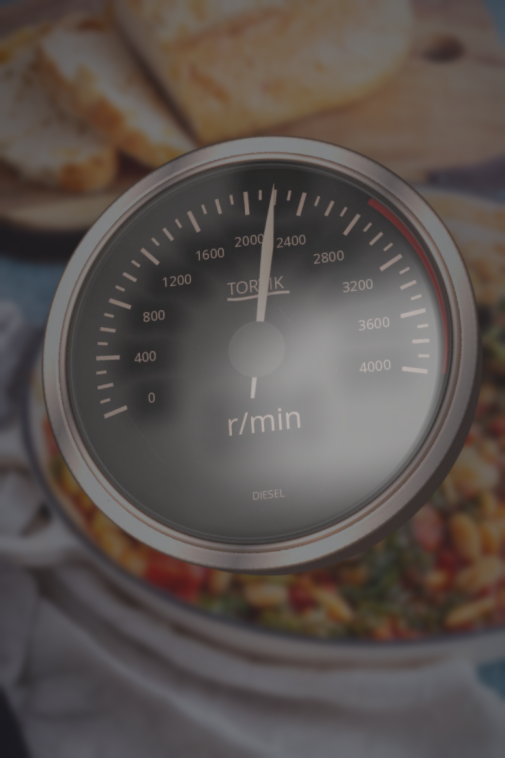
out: 2200 rpm
